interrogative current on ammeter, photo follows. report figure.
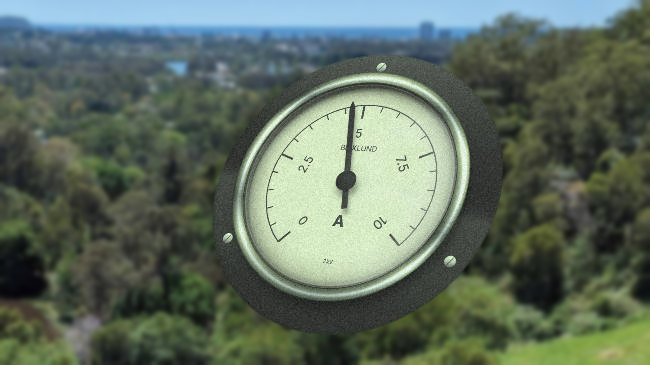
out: 4.75 A
